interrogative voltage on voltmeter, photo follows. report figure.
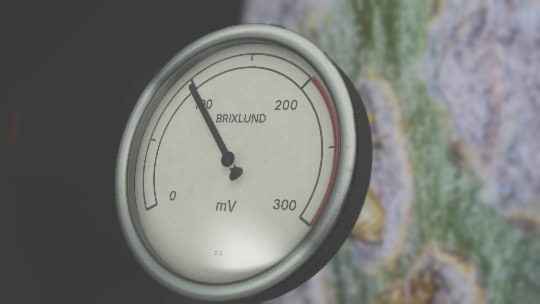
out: 100 mV
